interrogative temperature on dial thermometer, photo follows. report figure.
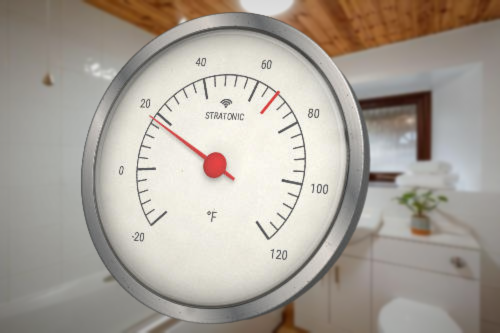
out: 18 °F
